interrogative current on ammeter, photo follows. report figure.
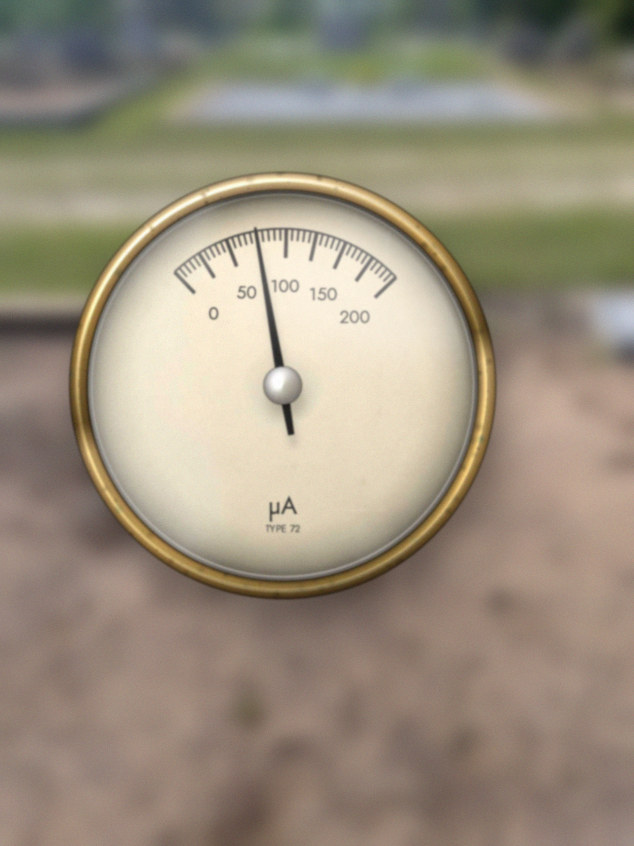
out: 75 µA
